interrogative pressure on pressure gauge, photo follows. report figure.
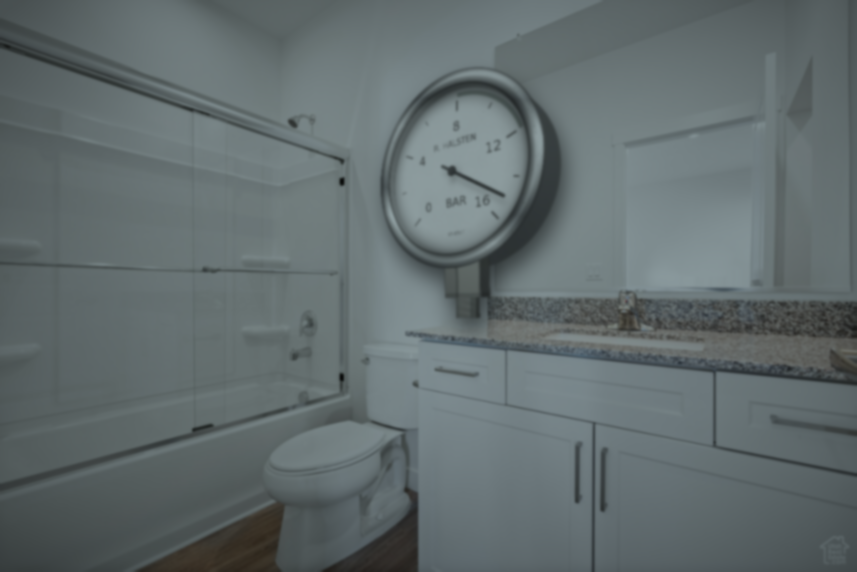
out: 15 bar
